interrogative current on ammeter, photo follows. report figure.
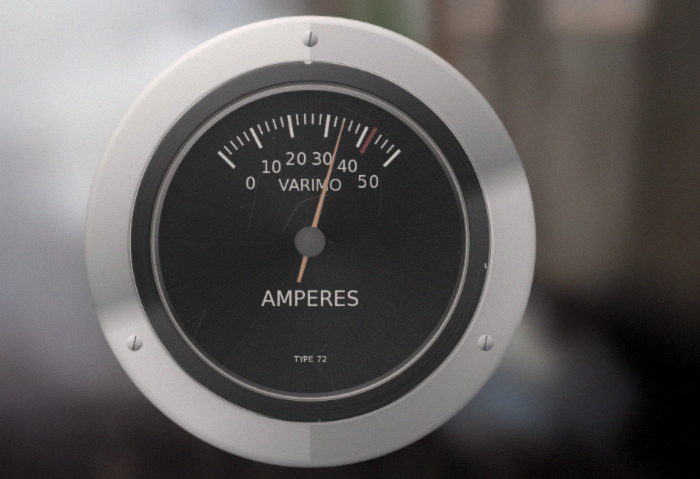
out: 34 A
